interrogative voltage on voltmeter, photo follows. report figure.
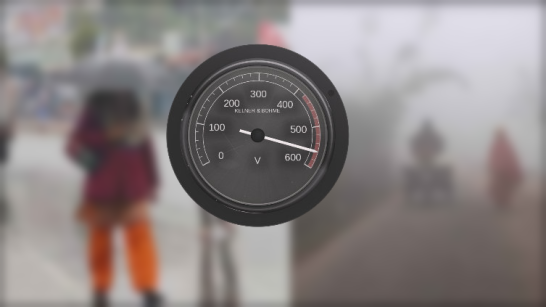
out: 560 V
